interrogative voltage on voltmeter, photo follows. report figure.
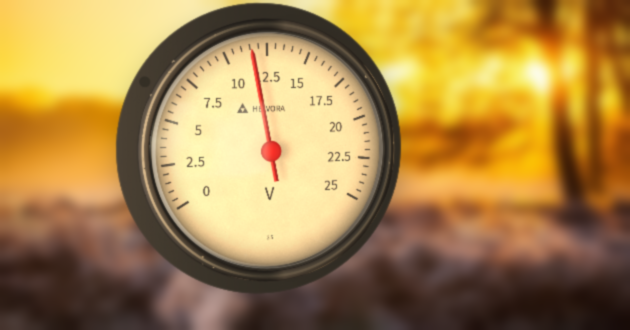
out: 11.5 V
